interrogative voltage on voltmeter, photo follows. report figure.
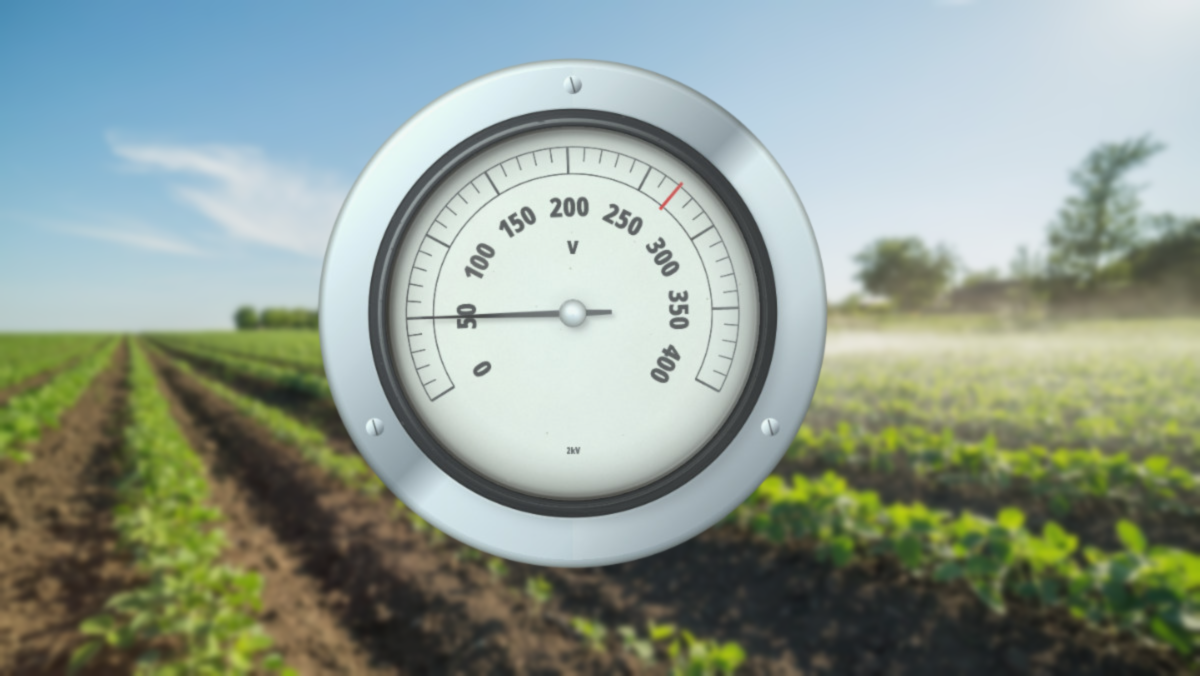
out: 50 V
